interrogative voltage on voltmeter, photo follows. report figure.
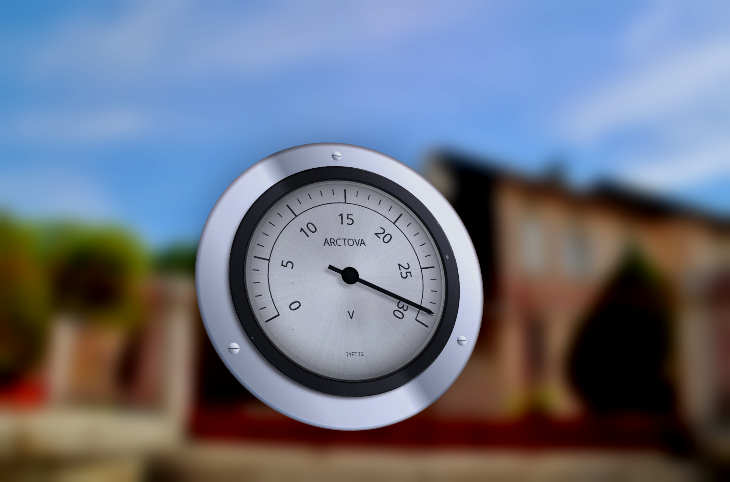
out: 29 V
